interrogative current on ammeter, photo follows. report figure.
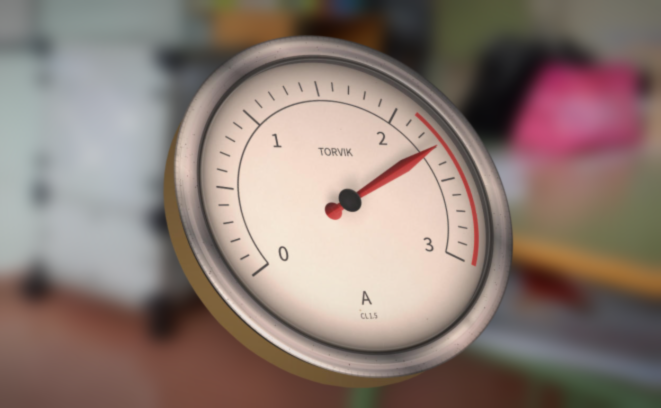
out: 2.3 A
